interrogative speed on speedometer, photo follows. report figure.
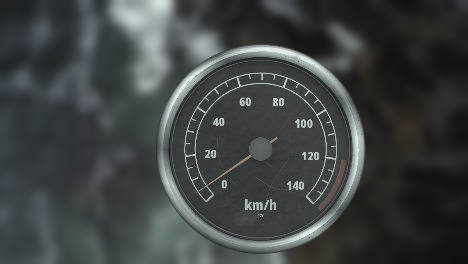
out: 5 km/h
